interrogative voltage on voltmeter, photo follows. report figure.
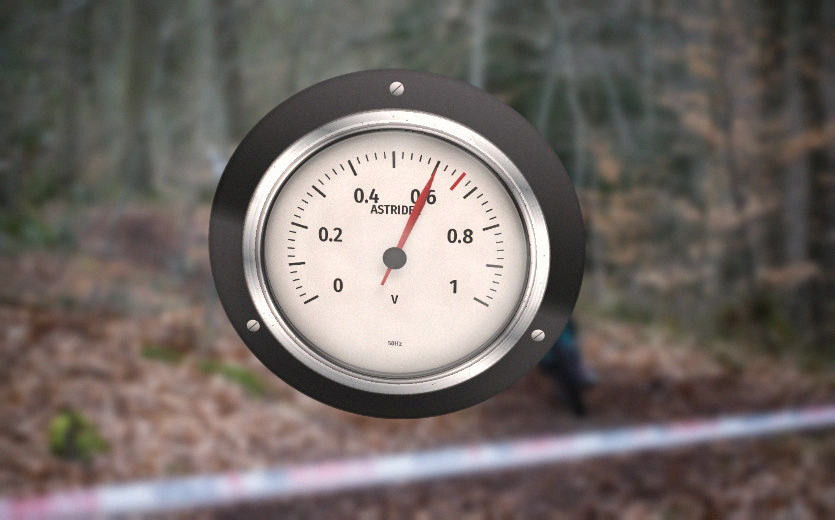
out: 0.6 V
